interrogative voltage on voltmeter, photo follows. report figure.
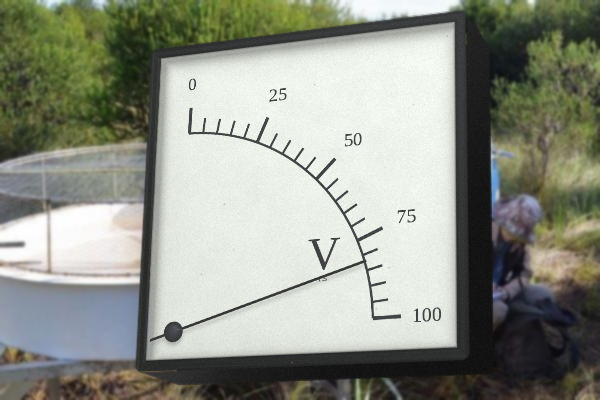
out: 82.5 V
